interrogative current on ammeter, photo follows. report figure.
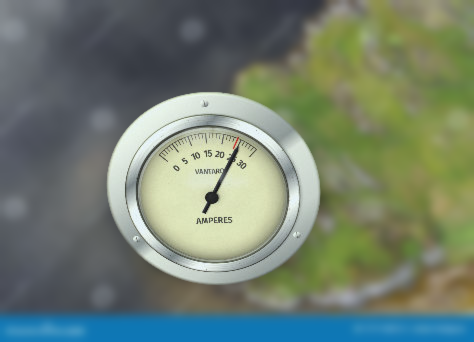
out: 25 A
